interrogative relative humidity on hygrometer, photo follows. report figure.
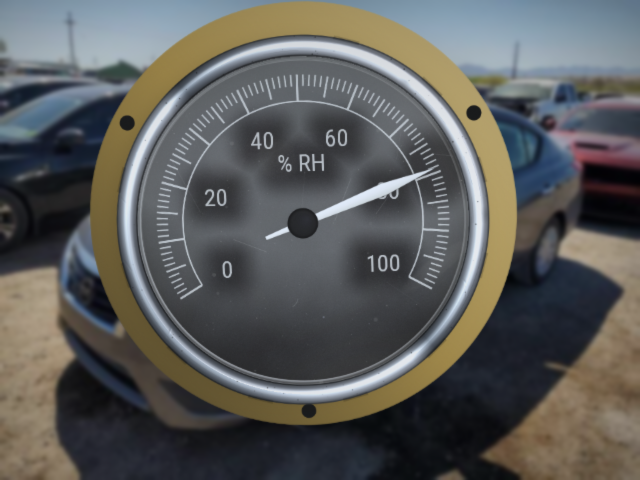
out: 79 %
